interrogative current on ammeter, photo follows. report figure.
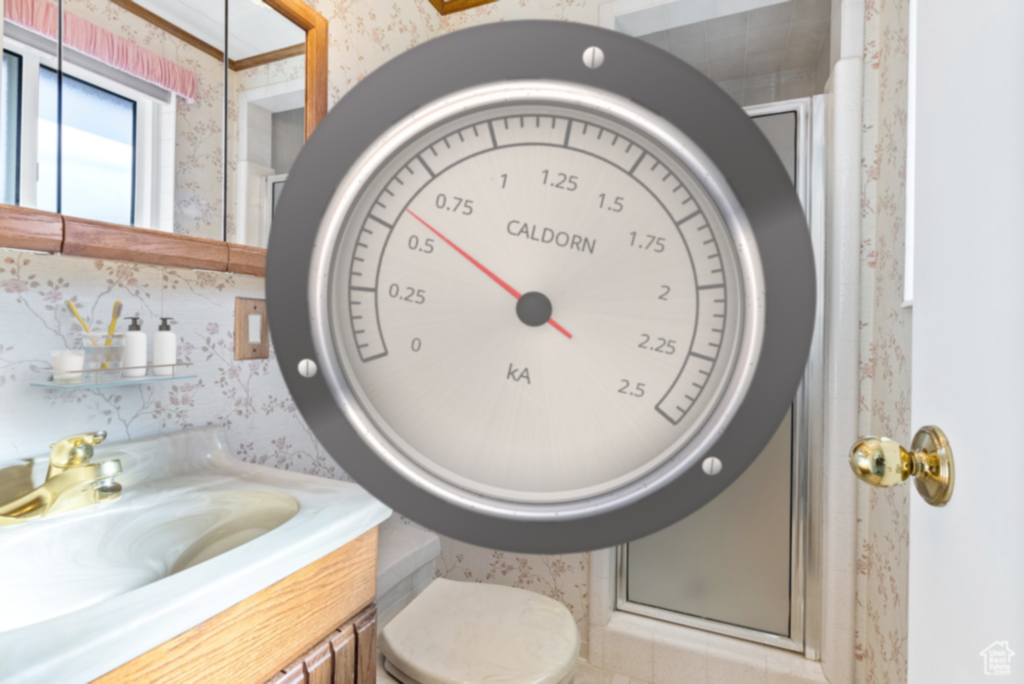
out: 0.6 kA
